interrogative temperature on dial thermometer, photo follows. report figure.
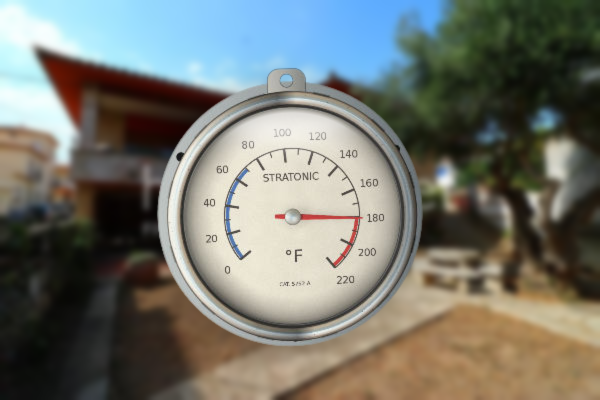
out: 180 °F
